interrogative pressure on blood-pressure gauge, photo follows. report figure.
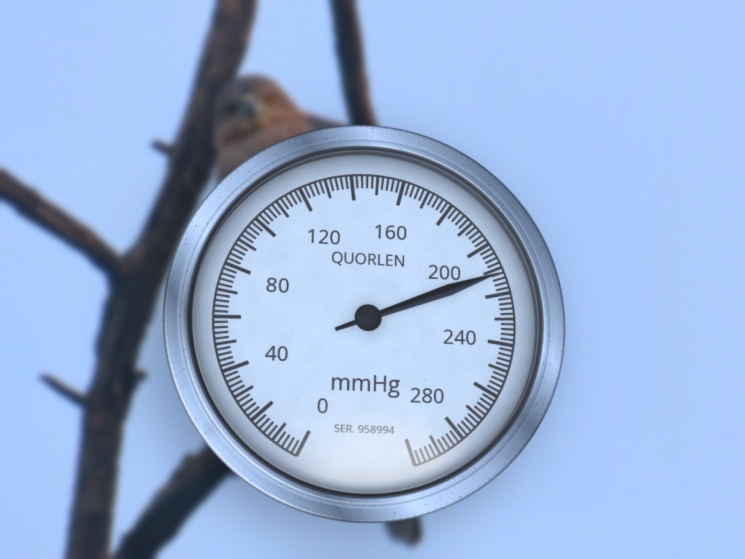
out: 212 mmHg
